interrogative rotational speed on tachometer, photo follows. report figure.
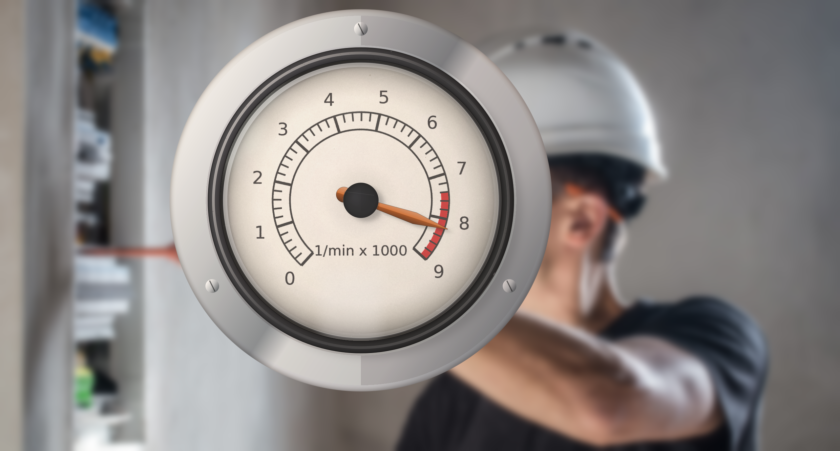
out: 8200 rpm
